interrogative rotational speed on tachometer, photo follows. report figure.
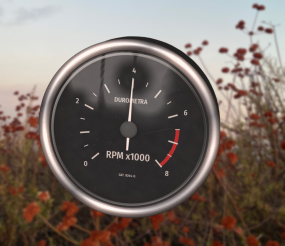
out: 4000 rpm
